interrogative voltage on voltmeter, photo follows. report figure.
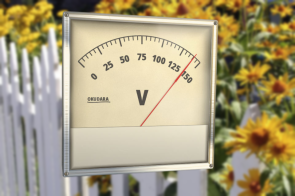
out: 140 V
